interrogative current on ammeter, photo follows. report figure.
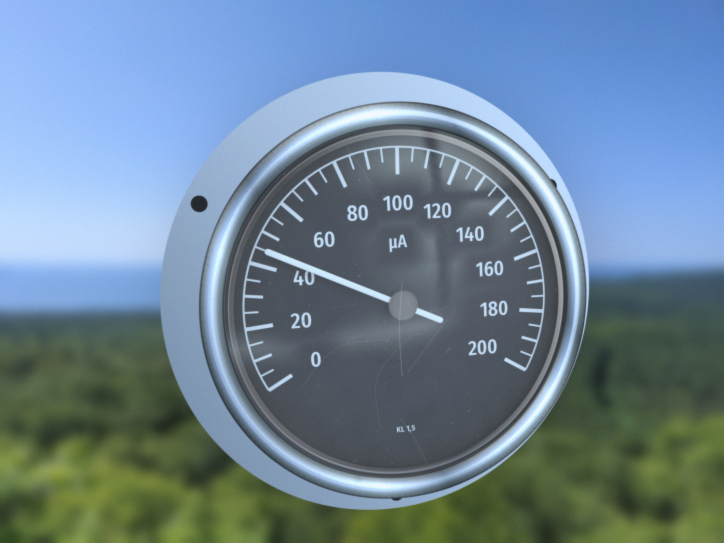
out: 45 µA
